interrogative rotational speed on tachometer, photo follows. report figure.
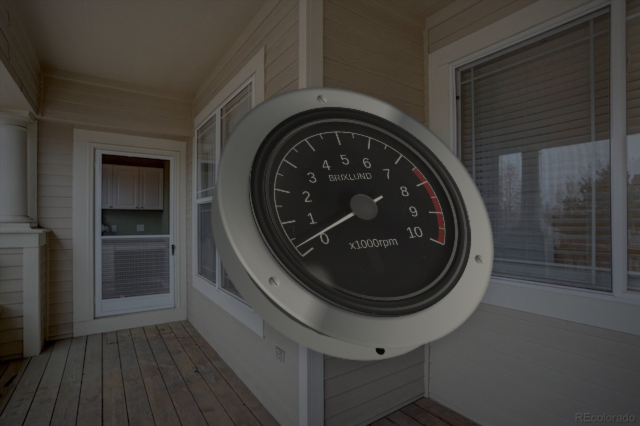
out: 250 rpm
